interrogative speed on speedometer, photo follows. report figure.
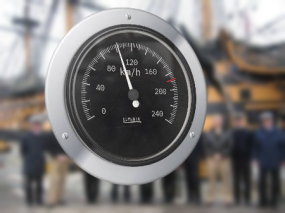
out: 100 km/h
